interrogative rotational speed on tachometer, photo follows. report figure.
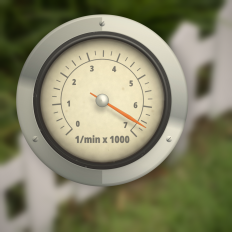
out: 6625 rpm
